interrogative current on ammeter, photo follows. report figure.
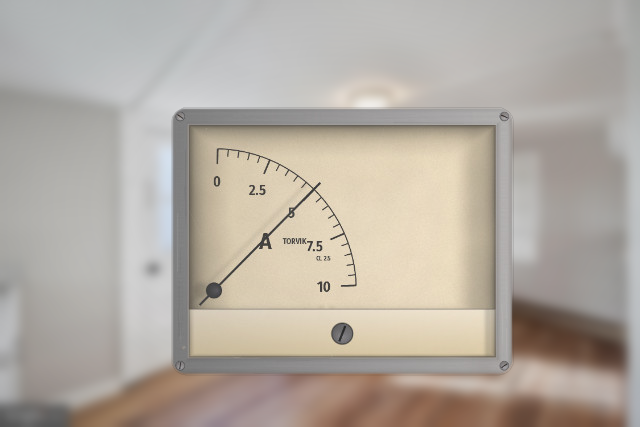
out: 5 A
